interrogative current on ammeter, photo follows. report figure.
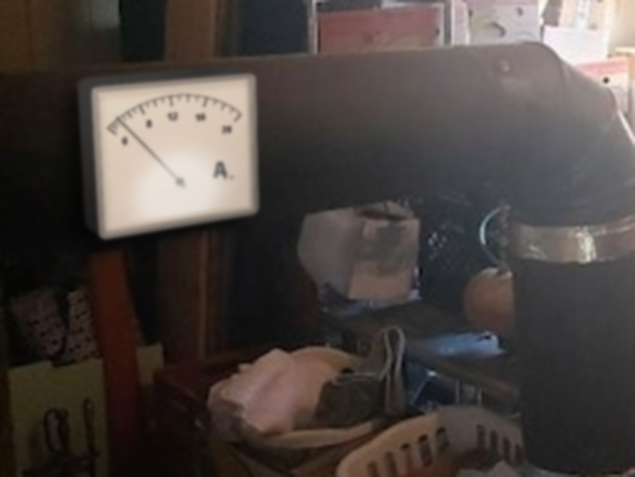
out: 4 A
